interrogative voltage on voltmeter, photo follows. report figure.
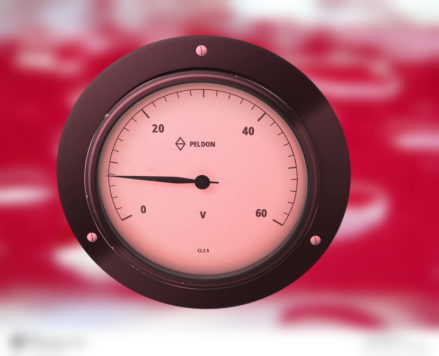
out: 8 V
